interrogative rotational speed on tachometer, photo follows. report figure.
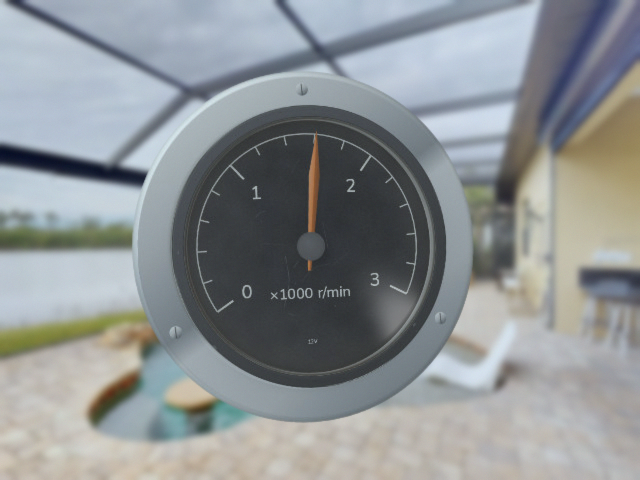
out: 1600 rpm
